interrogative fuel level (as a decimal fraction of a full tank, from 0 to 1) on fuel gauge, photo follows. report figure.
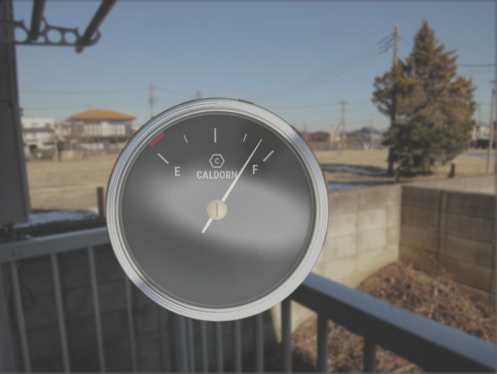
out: 0.875
